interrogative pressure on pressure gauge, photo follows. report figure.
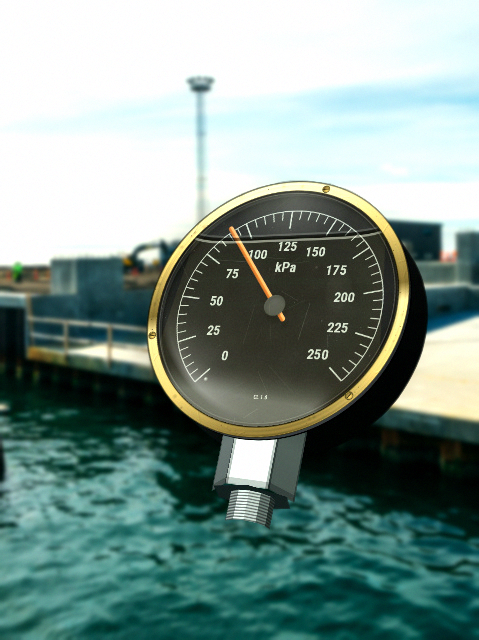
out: 92.5 kPa
